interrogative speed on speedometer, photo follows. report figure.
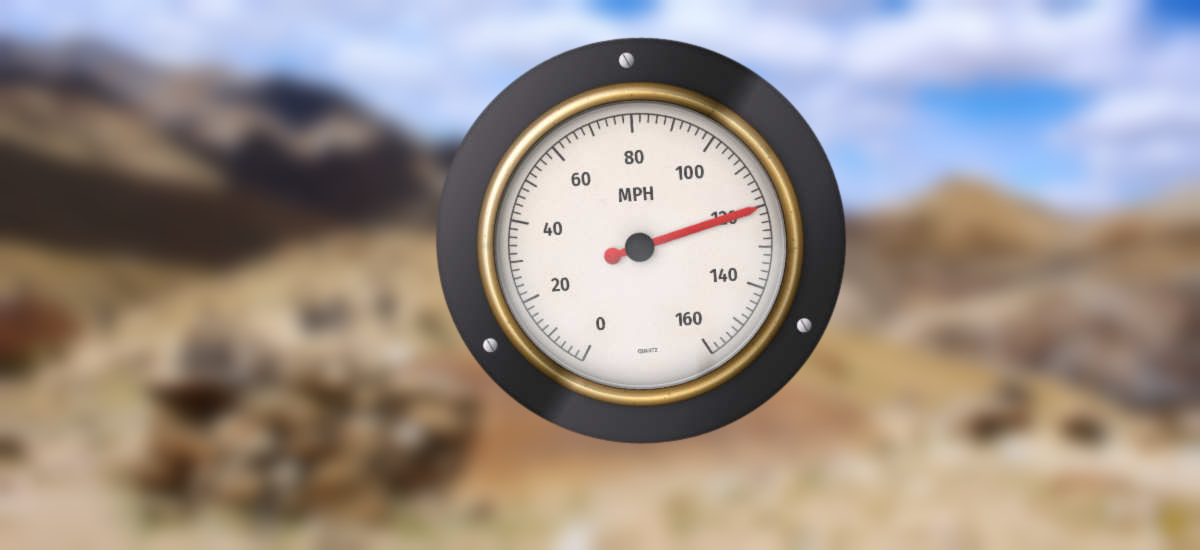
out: 120 mph
